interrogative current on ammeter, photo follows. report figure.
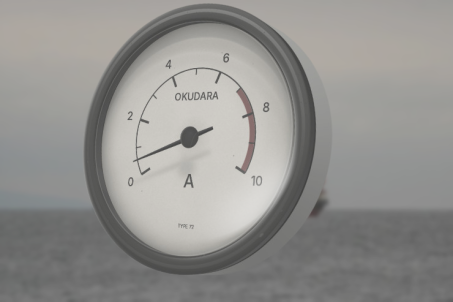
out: 0.5 A
